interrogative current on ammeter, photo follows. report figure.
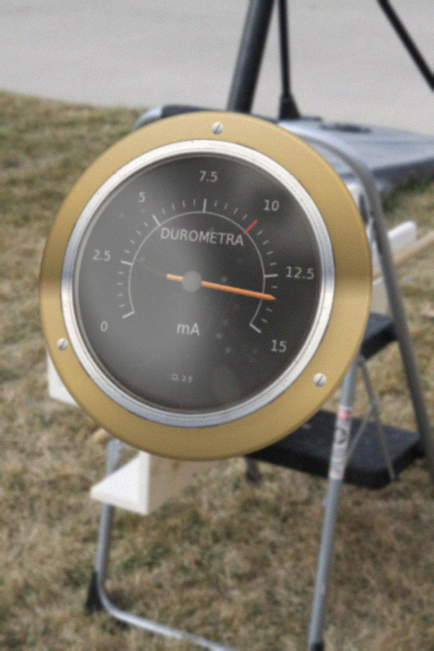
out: 13.5 mA
